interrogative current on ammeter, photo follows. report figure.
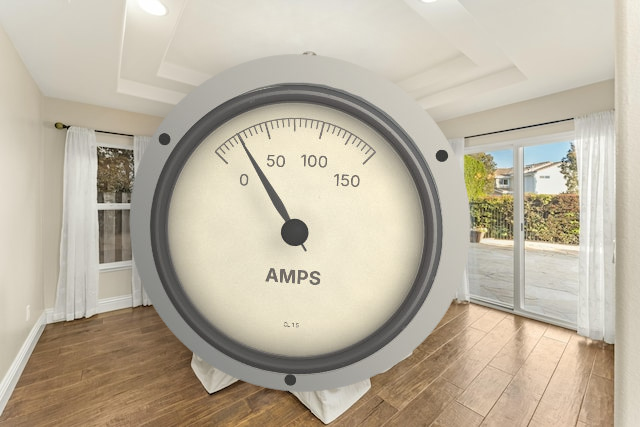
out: 25 A
